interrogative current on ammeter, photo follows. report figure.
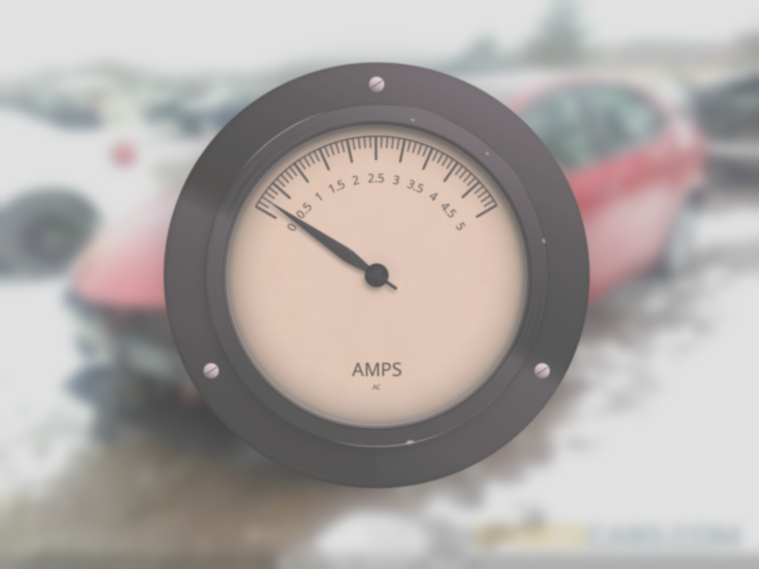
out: 0.2 A
